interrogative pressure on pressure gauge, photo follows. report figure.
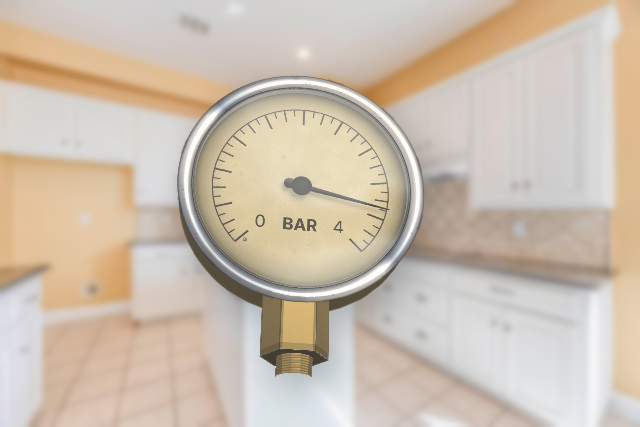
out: 3.5 bar
